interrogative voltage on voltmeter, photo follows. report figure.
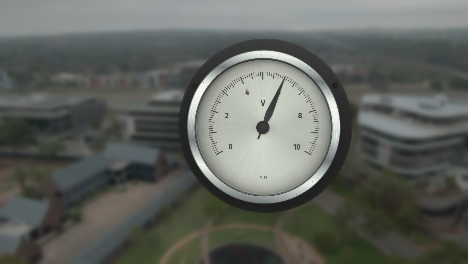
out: 6 V
